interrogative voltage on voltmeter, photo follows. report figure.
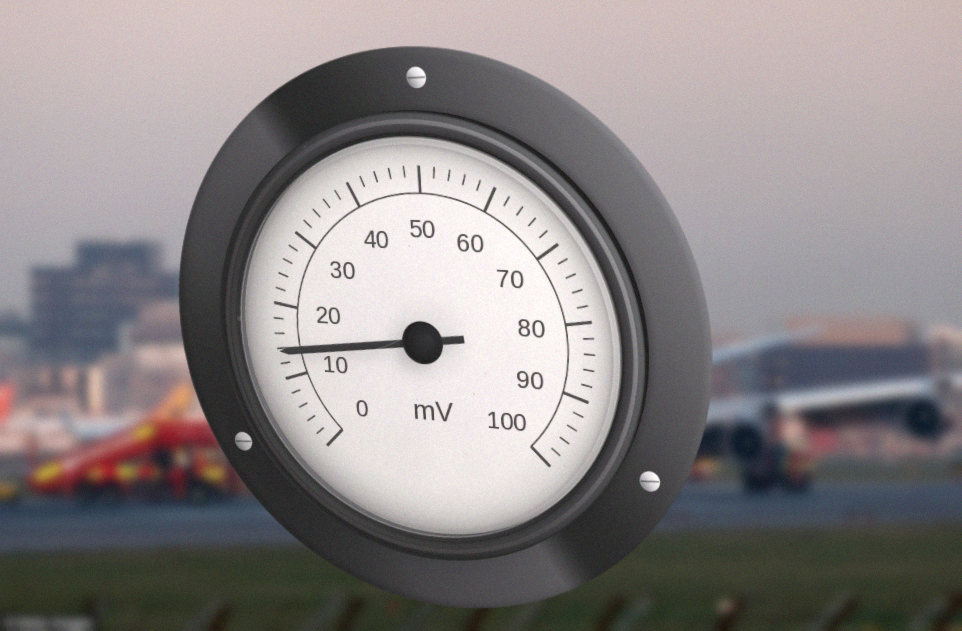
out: 14 mV
